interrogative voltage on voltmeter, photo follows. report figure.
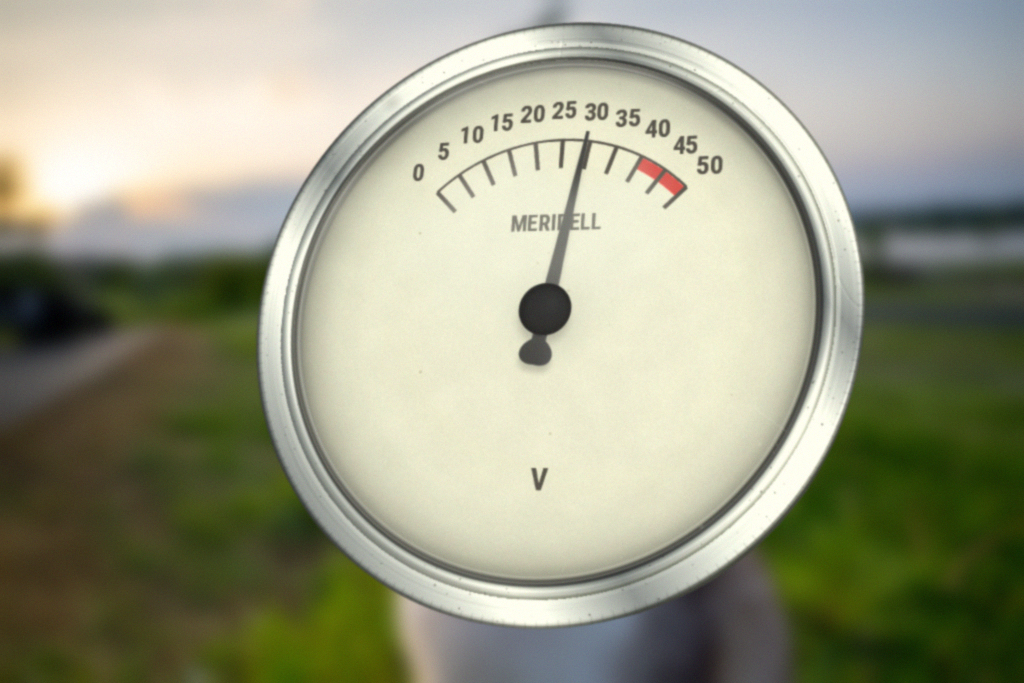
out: 30 V
